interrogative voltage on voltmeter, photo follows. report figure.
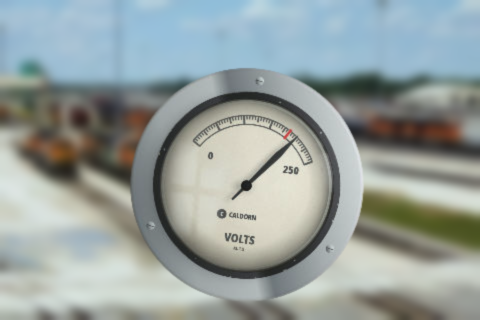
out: 200 V
